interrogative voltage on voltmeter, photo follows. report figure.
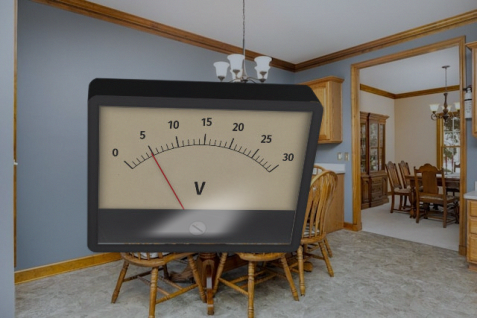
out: 5 V
